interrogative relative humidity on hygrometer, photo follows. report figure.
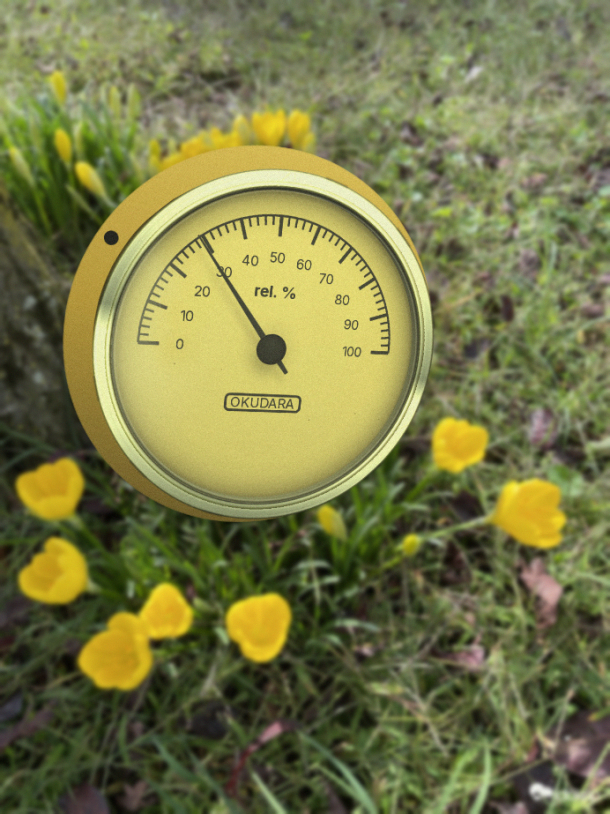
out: 29 %
